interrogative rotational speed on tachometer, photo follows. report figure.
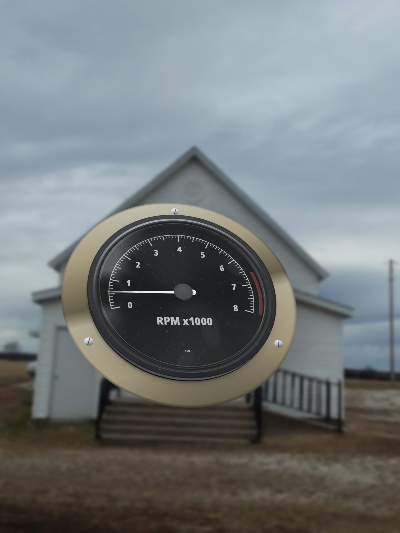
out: 500 rpm
